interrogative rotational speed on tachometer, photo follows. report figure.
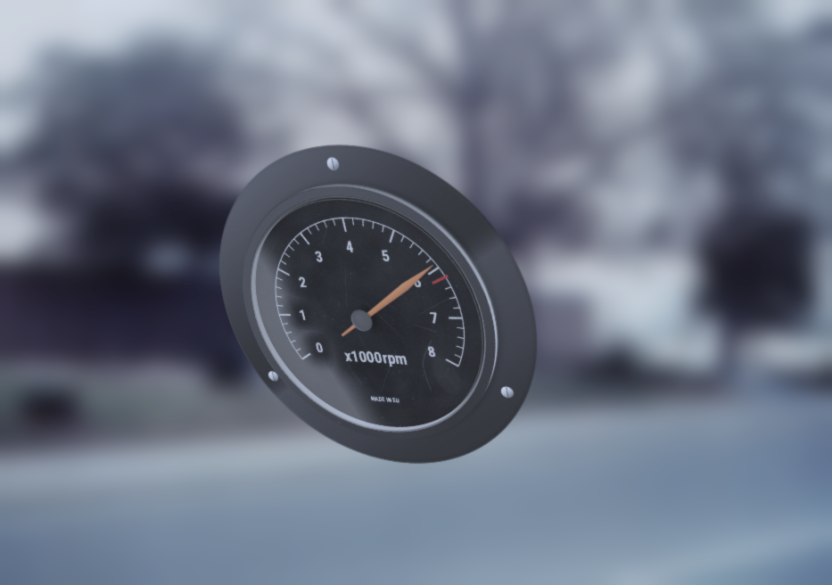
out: 5900 rpm
